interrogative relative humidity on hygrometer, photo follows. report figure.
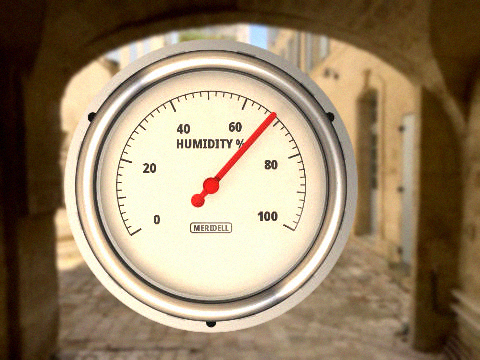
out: 68 %
